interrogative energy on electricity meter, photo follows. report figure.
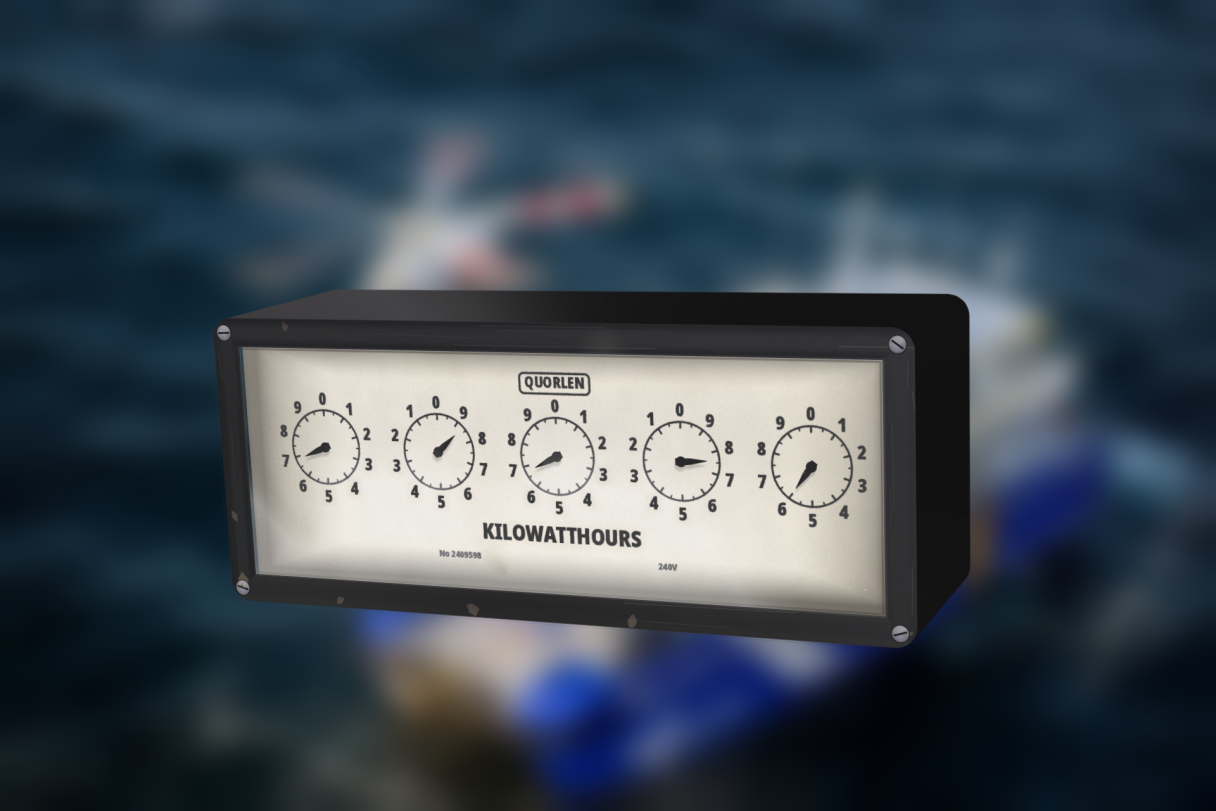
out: 68676 kWh
